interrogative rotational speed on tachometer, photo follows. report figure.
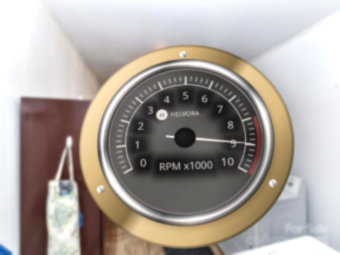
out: 9000 rpm
